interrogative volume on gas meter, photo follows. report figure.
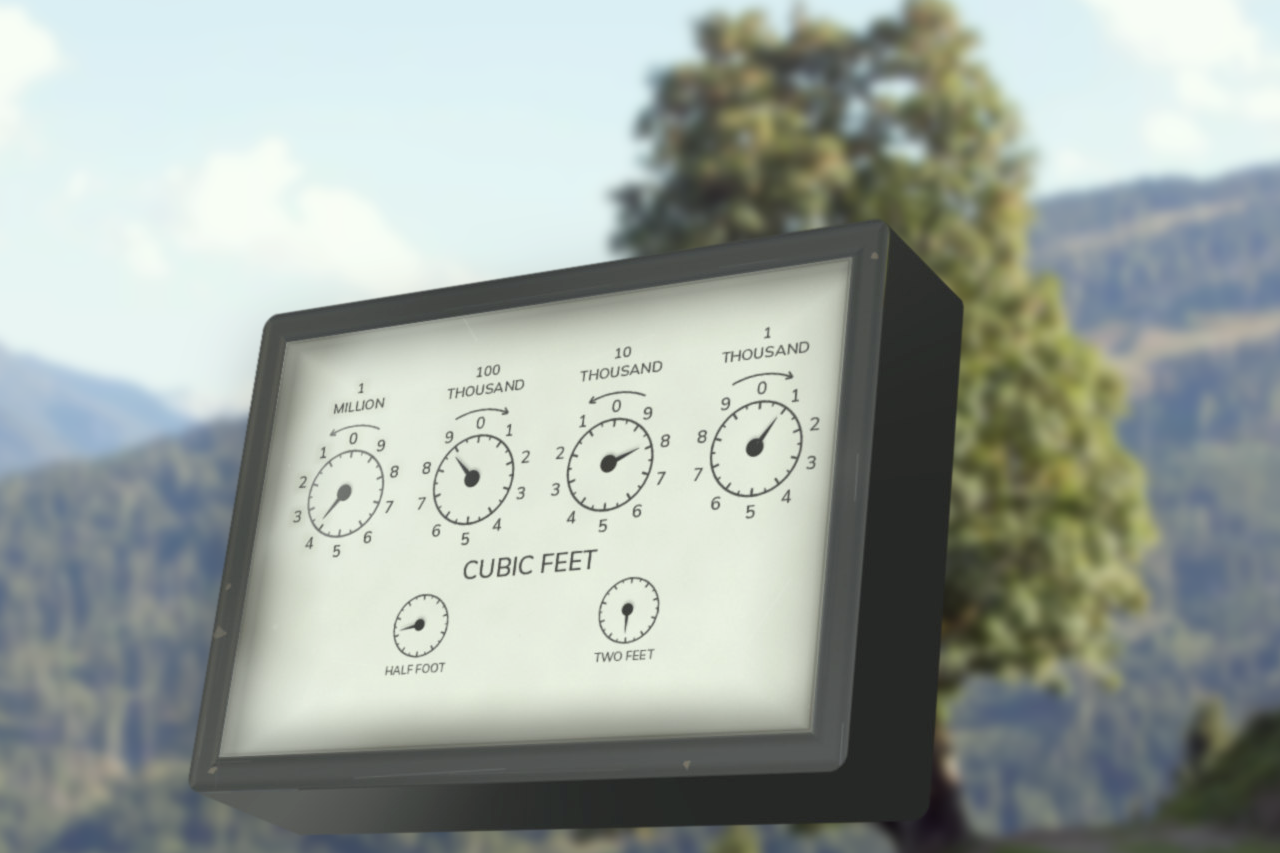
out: 388100 ft³
